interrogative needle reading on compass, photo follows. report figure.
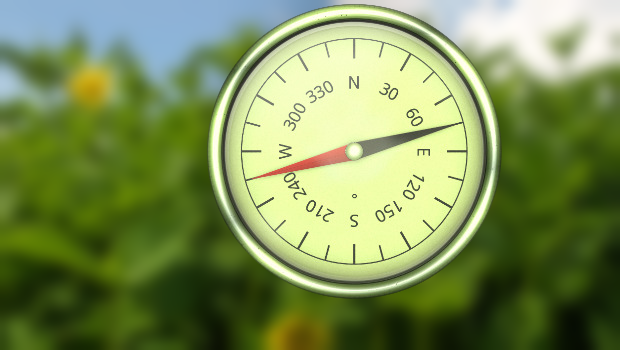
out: 255 °
